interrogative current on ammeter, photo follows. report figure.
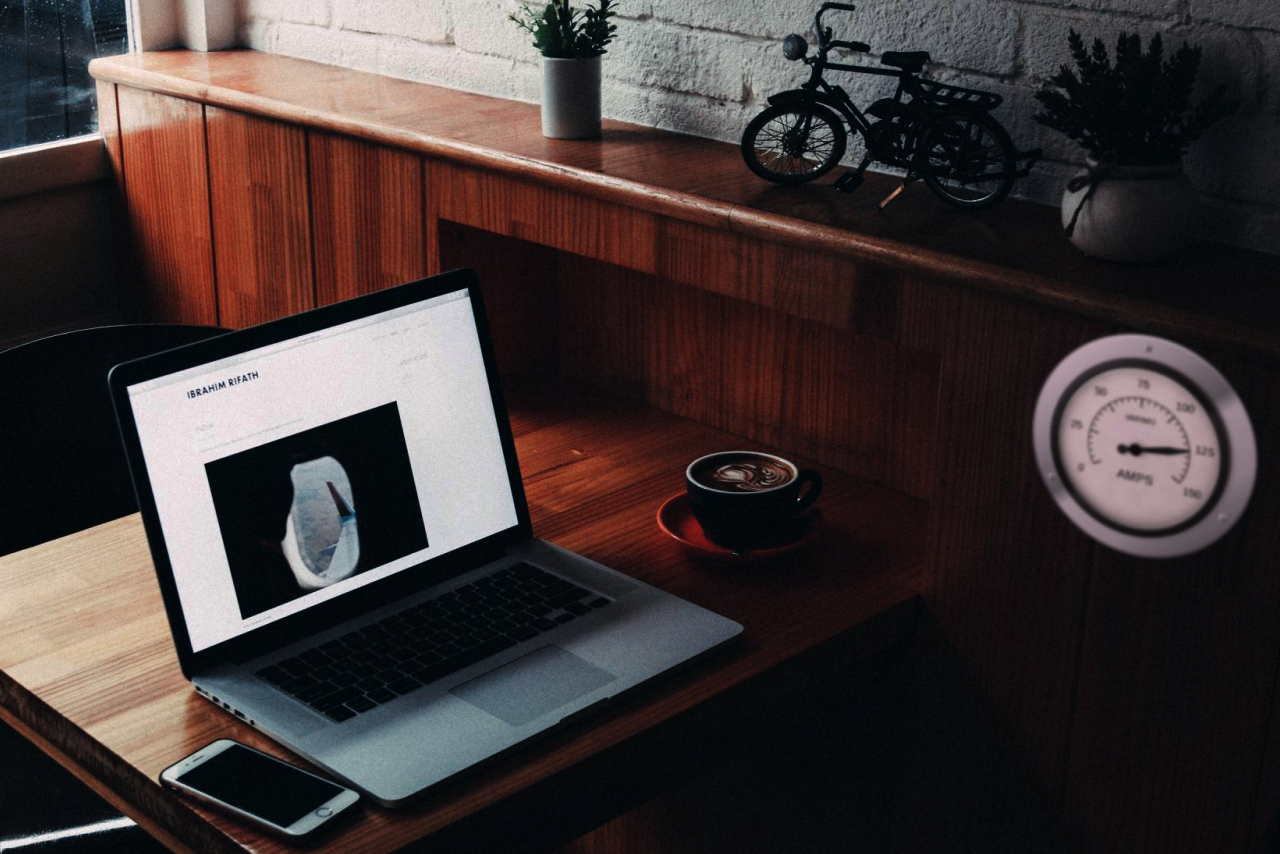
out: 125 A
